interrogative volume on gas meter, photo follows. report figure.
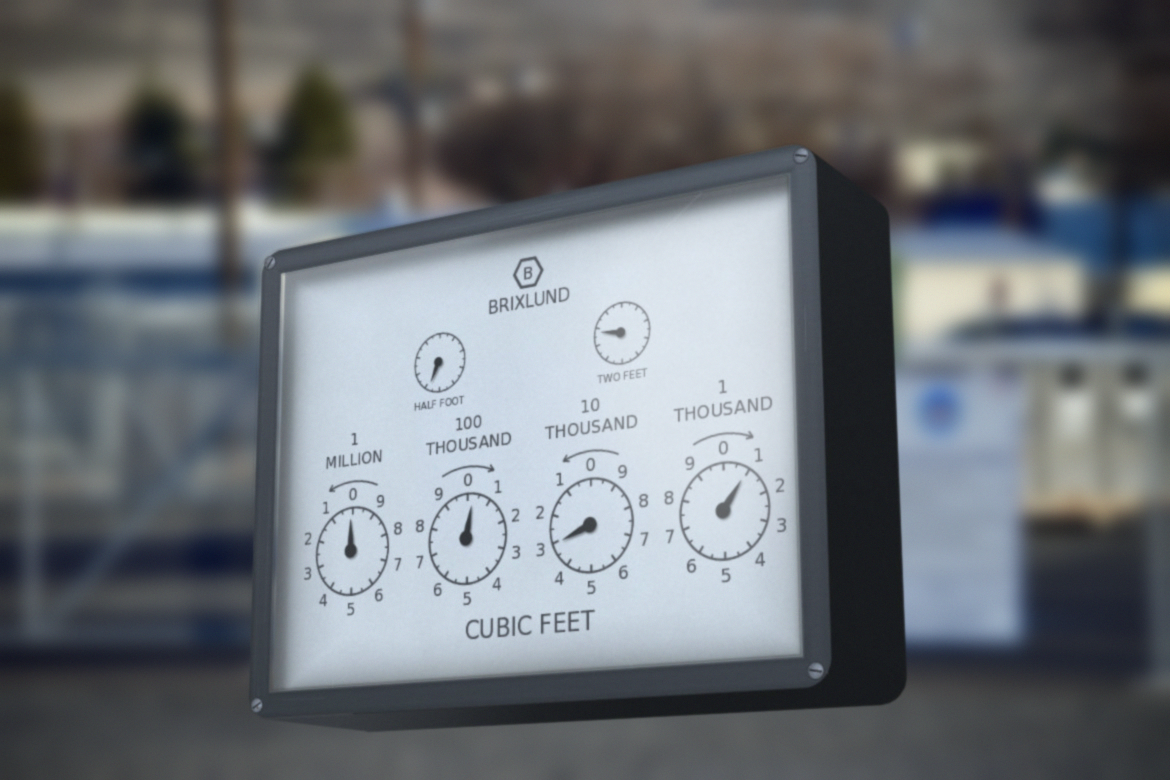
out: 3100 ft³
